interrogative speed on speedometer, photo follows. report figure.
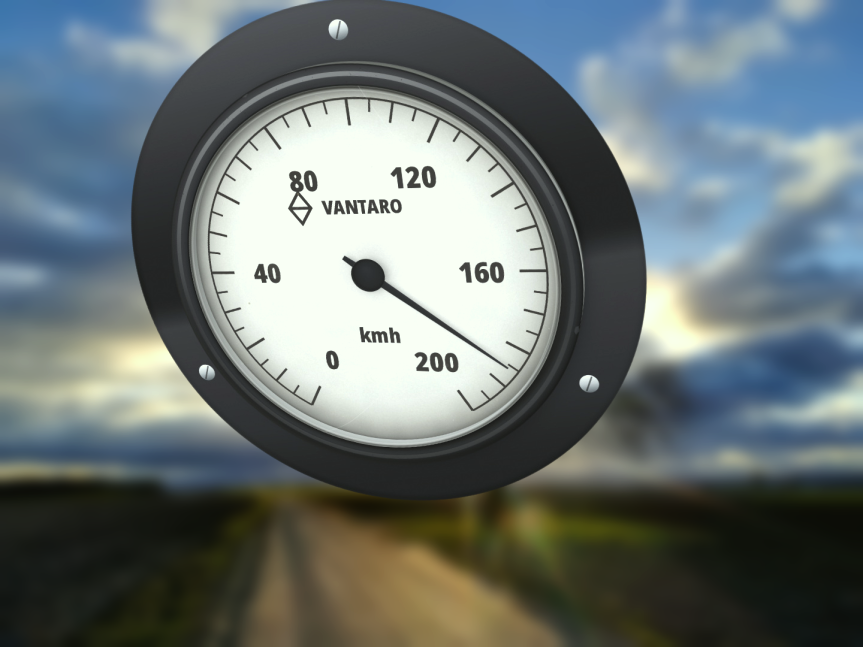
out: 185 km/h
